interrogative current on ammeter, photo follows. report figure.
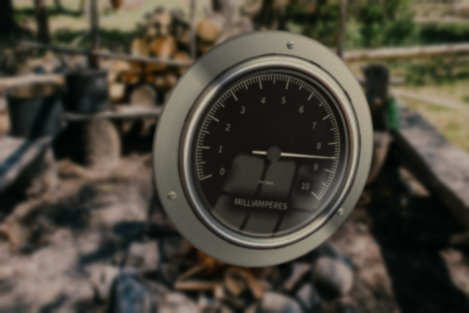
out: 8.5 mA
